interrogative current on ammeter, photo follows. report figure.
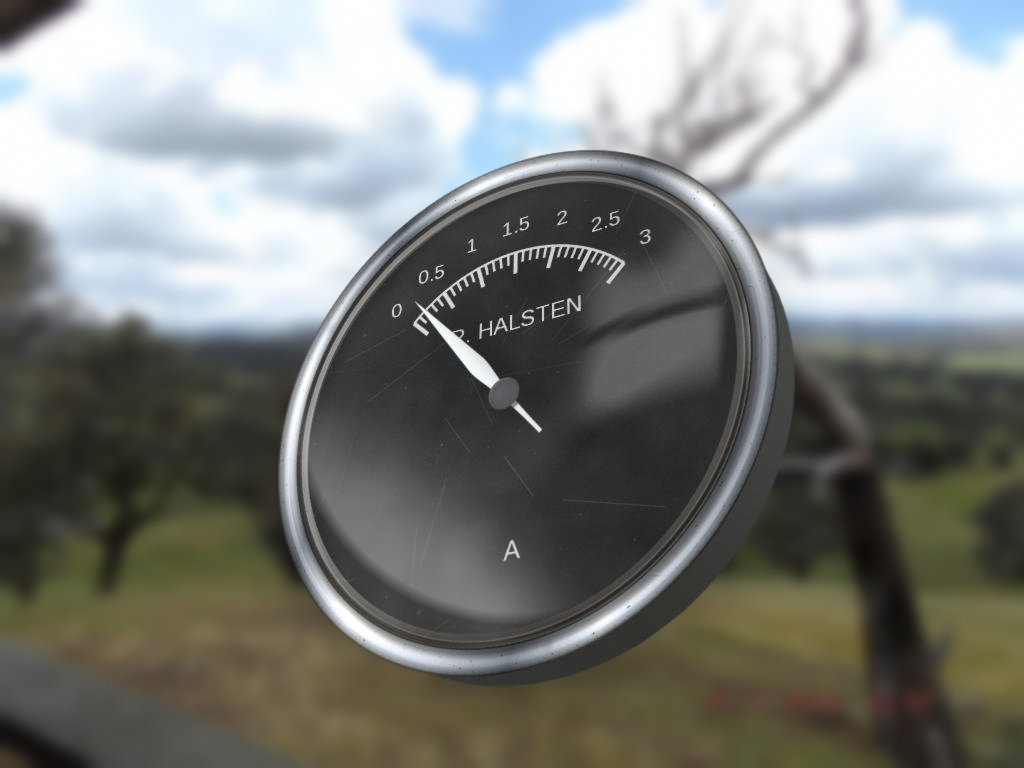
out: 0.2 A
